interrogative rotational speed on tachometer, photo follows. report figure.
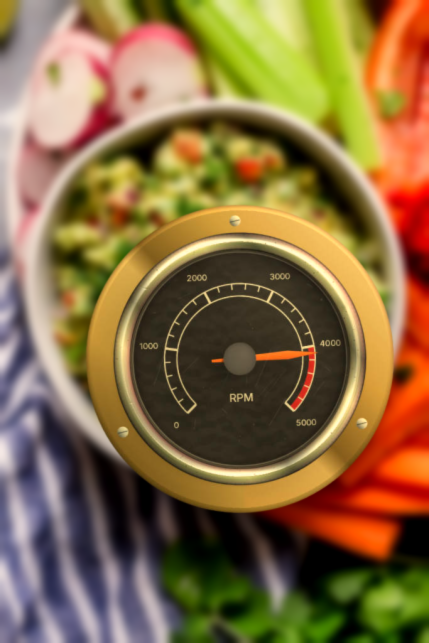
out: 4100 rpm
